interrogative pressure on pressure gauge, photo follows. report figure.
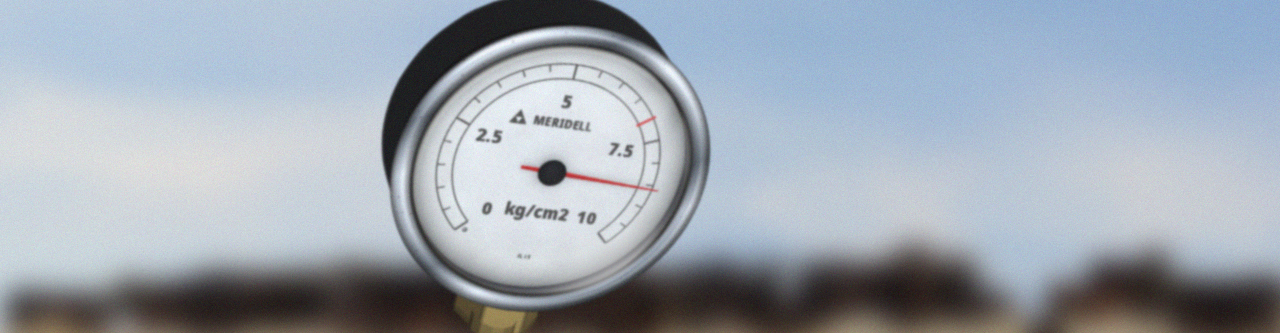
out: 8.5 kg/cm²
